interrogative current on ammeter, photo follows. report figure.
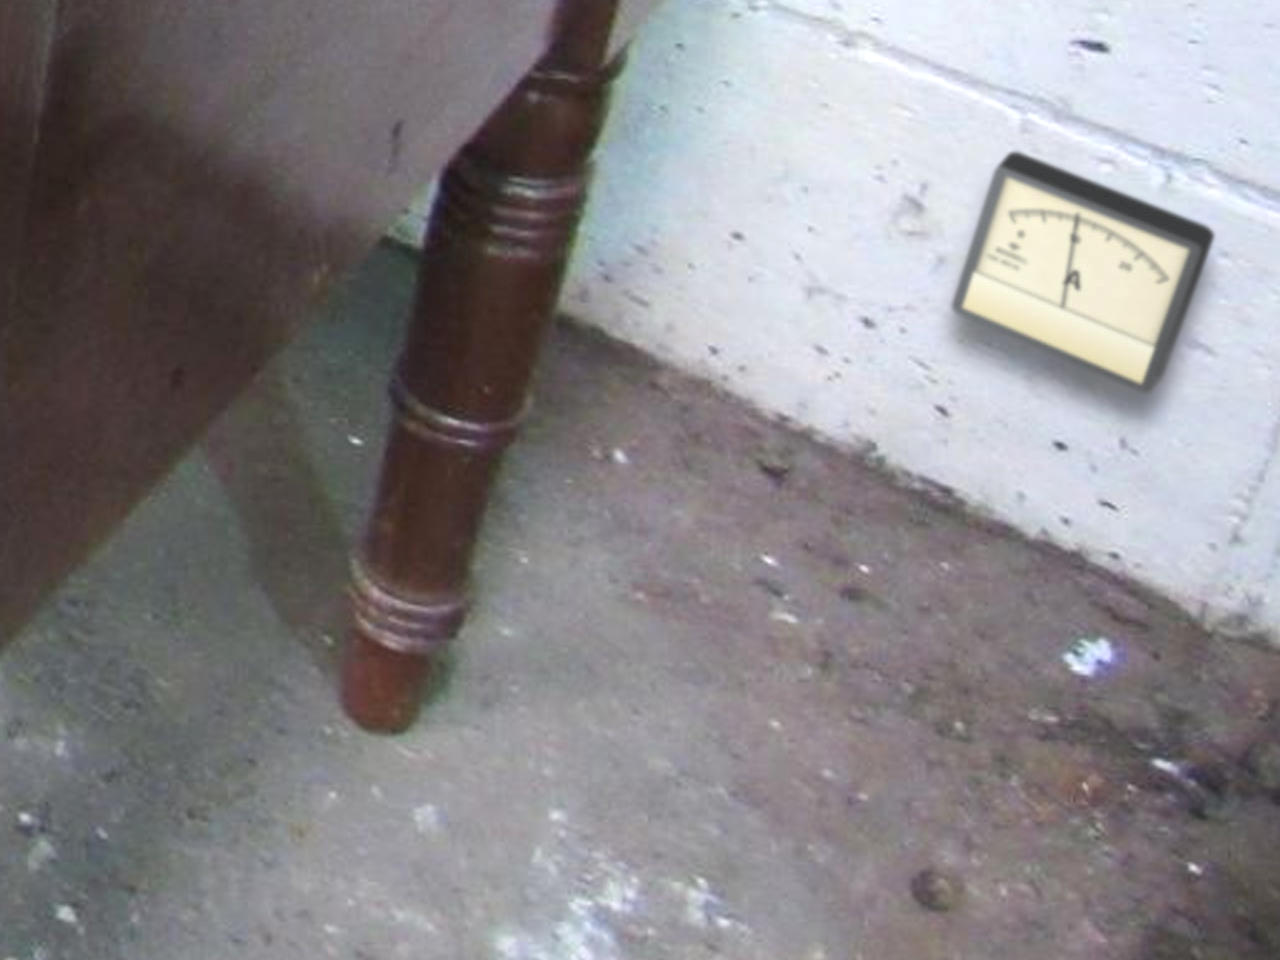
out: 10 A
